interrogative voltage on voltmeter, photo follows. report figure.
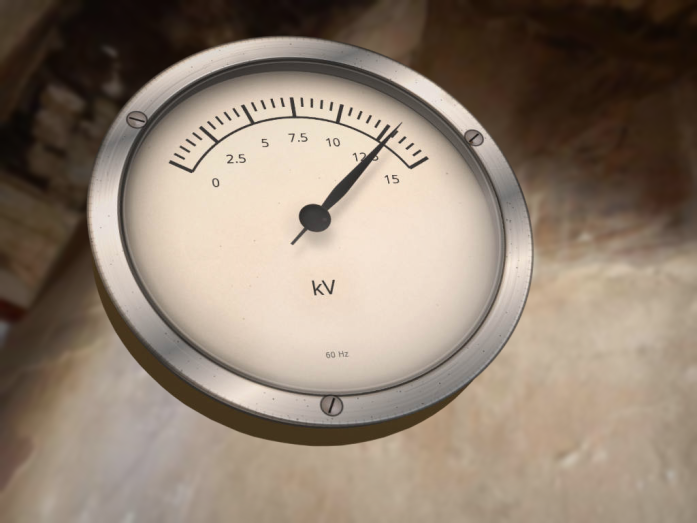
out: 13 kV
